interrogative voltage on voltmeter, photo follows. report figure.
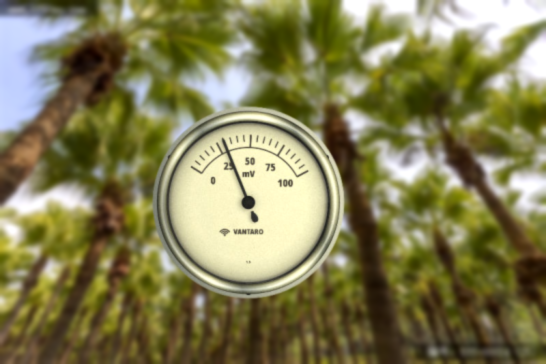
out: 30 mV
